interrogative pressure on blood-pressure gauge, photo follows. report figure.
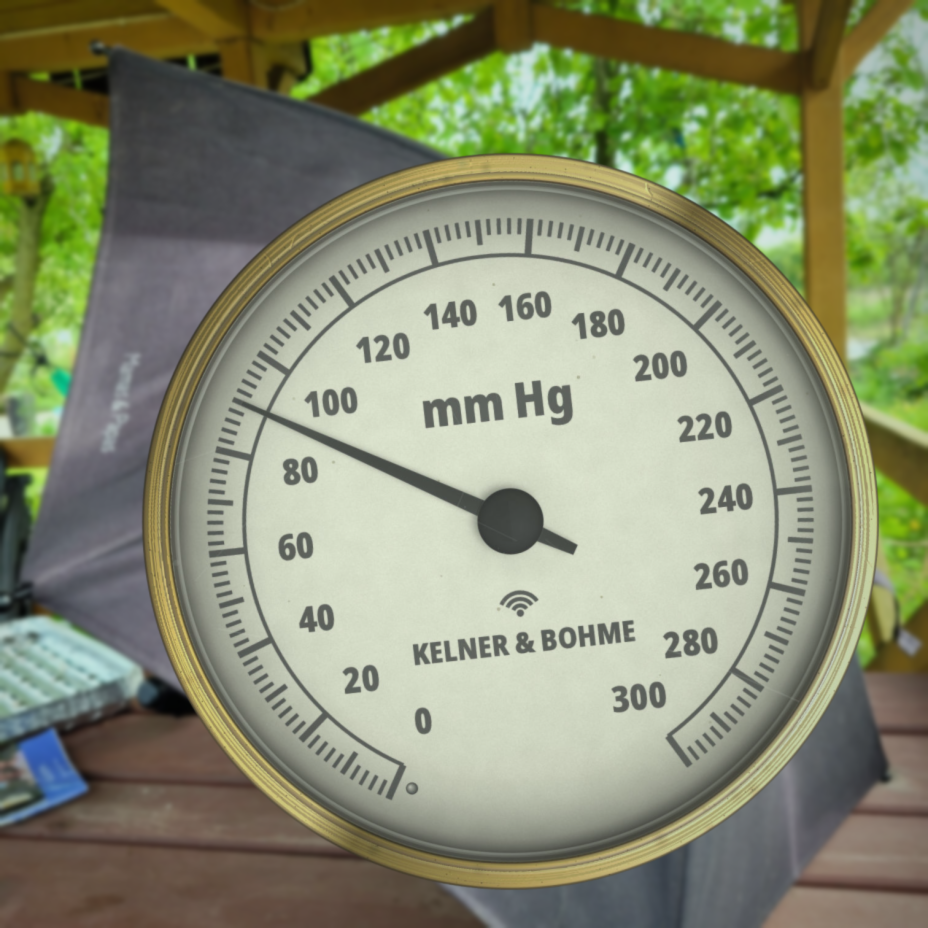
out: 90 mmHg
